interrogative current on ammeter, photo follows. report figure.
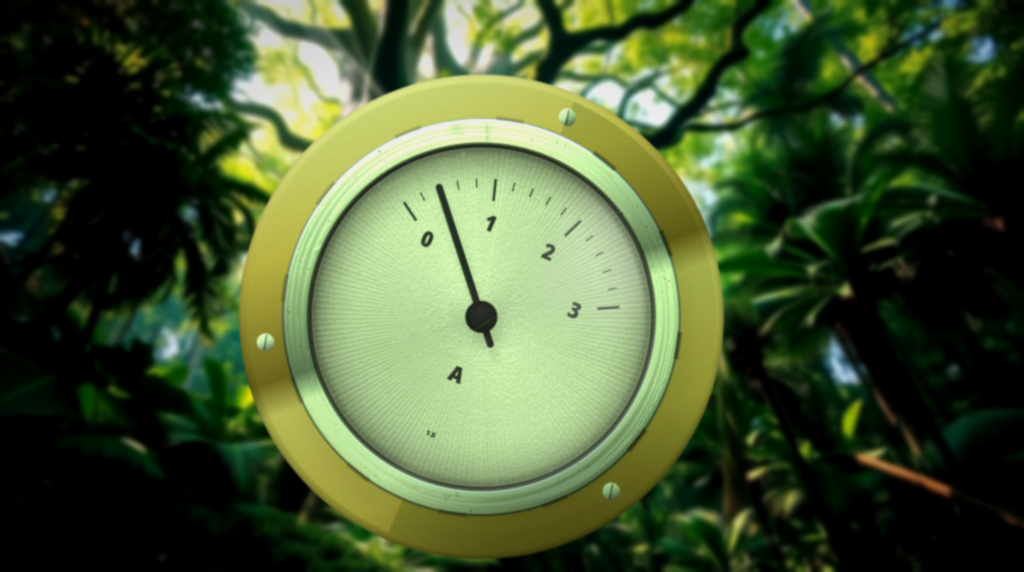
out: 0.4 A
